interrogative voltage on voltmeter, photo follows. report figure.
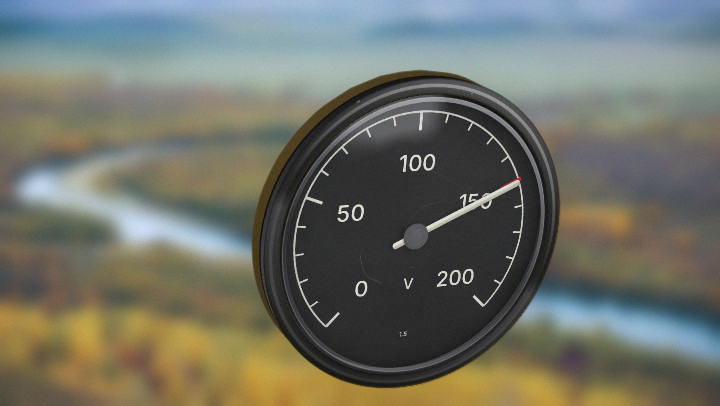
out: 150 V
